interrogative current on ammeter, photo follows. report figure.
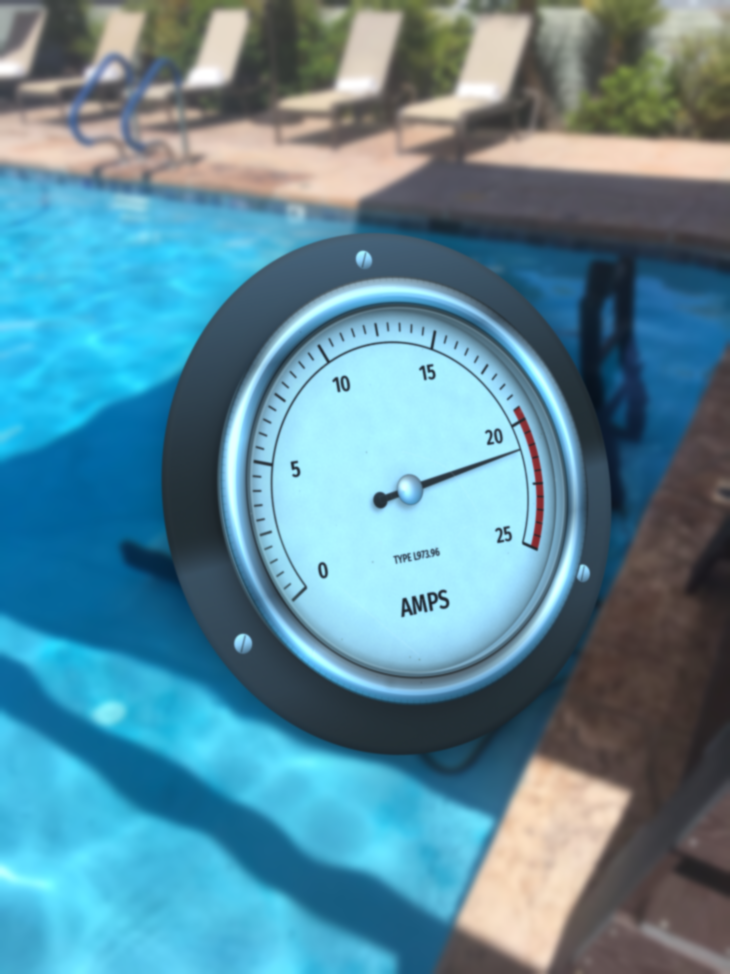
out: 21 A
